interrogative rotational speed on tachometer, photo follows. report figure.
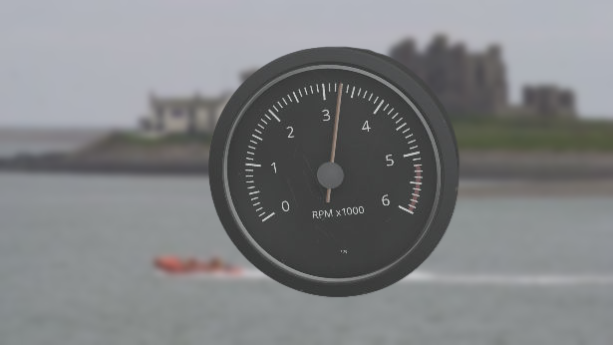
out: 3300 rpm
